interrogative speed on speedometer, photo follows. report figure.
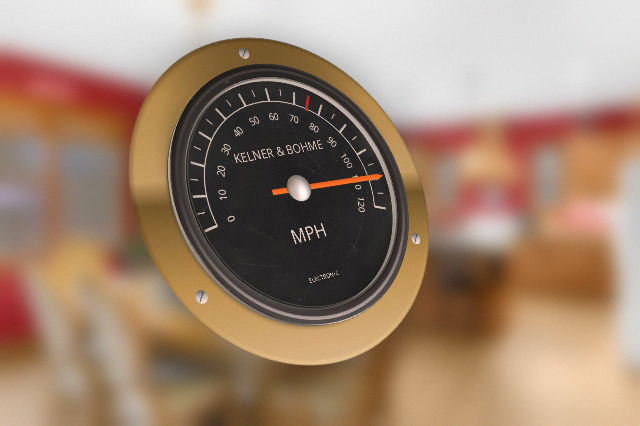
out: 110 mph
